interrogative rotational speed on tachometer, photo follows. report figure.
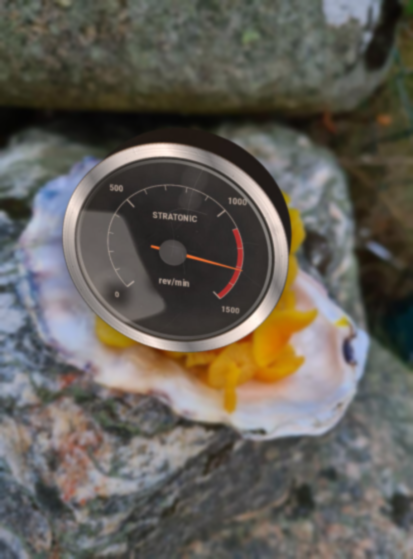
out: 1300 rpm
